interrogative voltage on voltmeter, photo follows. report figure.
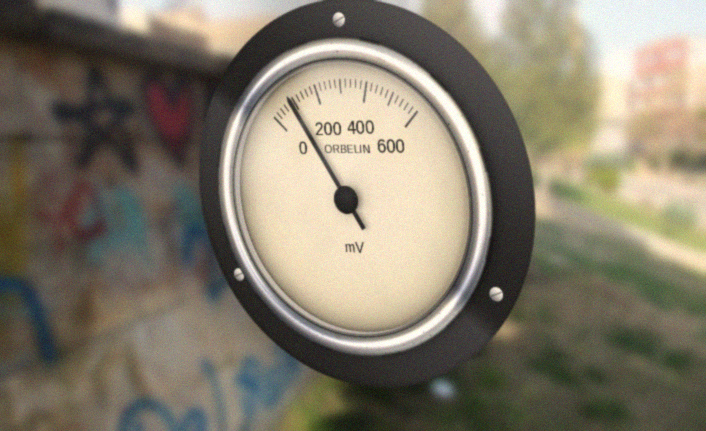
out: 100 mV
